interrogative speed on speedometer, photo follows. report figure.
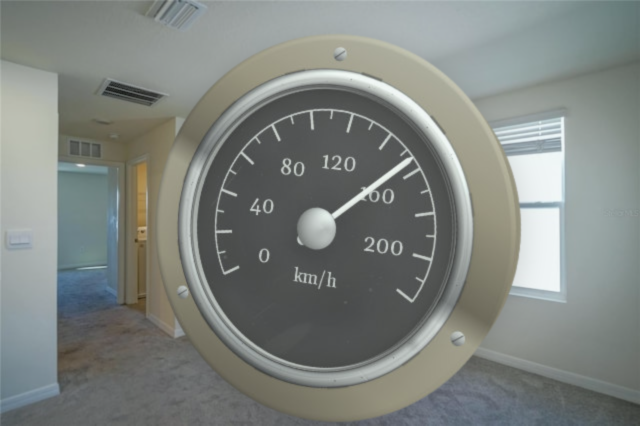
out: 155 km/h
